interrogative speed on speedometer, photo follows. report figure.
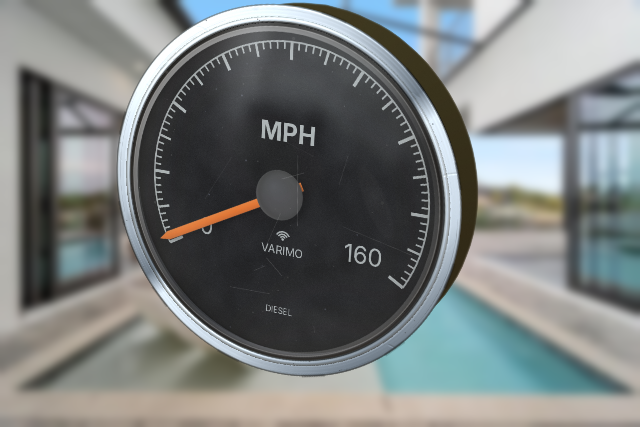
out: 2 mph
